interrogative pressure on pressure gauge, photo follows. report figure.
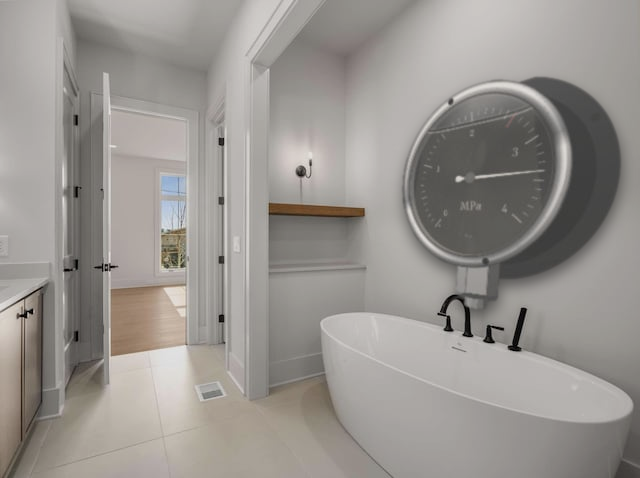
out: 3.4 MPa
